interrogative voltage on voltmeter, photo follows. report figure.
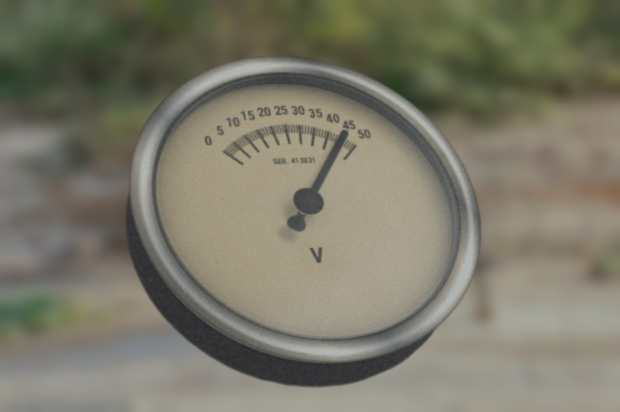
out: 45 V
